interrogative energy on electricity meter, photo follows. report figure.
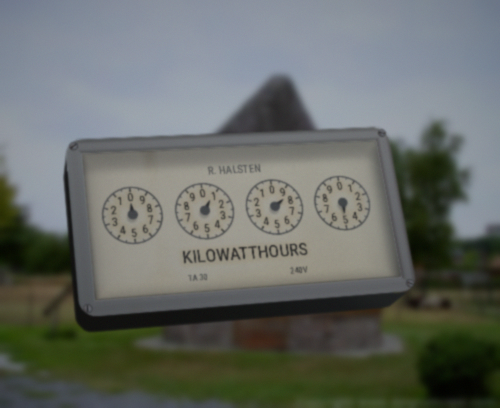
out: 85 kWh
